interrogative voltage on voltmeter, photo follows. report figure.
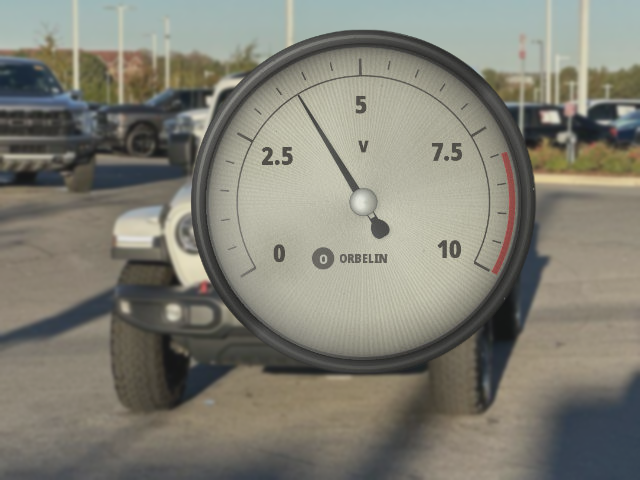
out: 3.75 V
